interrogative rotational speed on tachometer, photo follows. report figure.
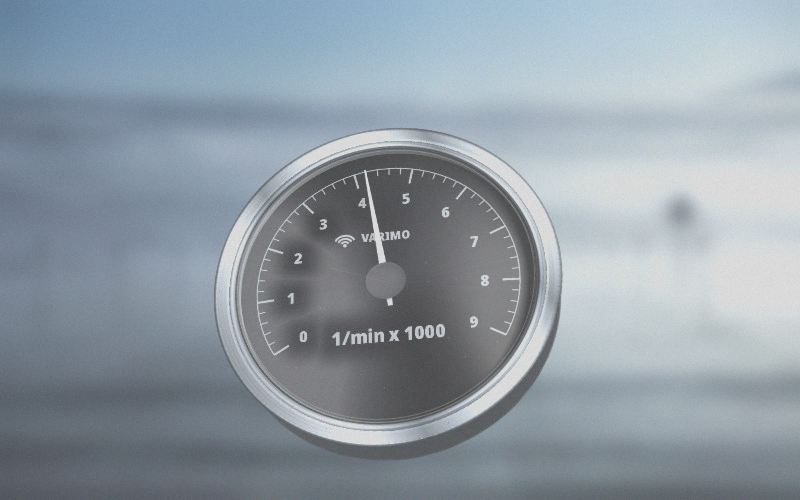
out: 4200 rpm
